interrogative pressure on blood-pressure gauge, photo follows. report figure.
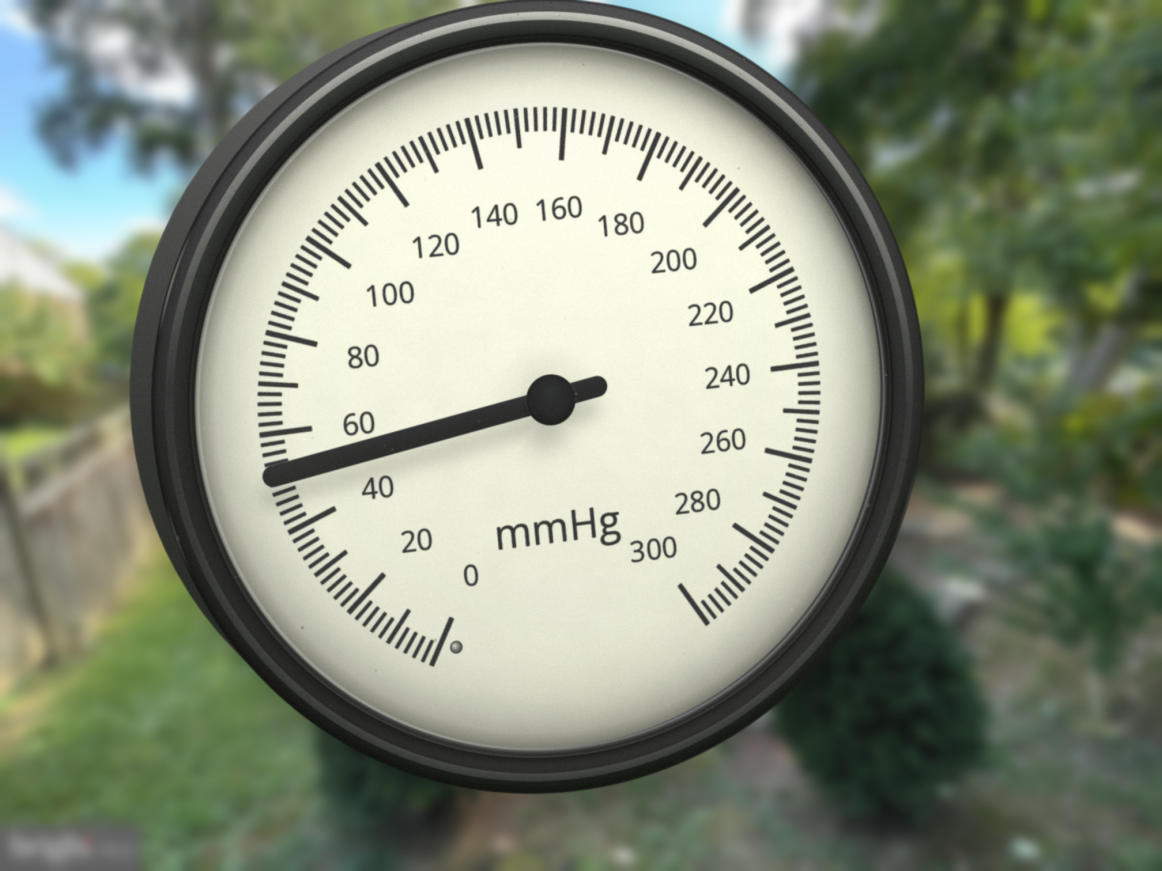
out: 52 mmHg
